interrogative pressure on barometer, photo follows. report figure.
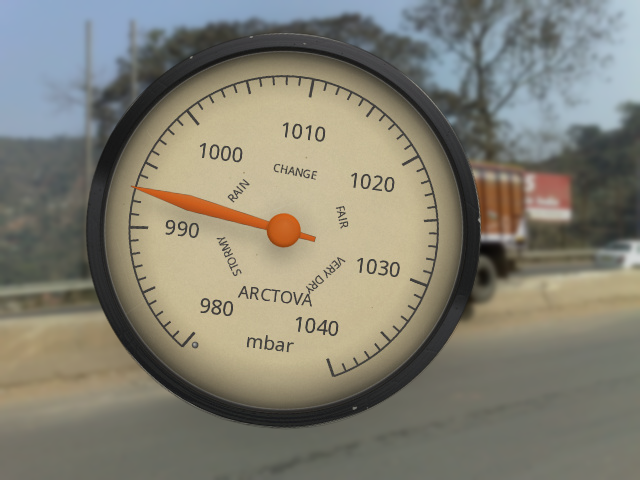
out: 993 mbar
